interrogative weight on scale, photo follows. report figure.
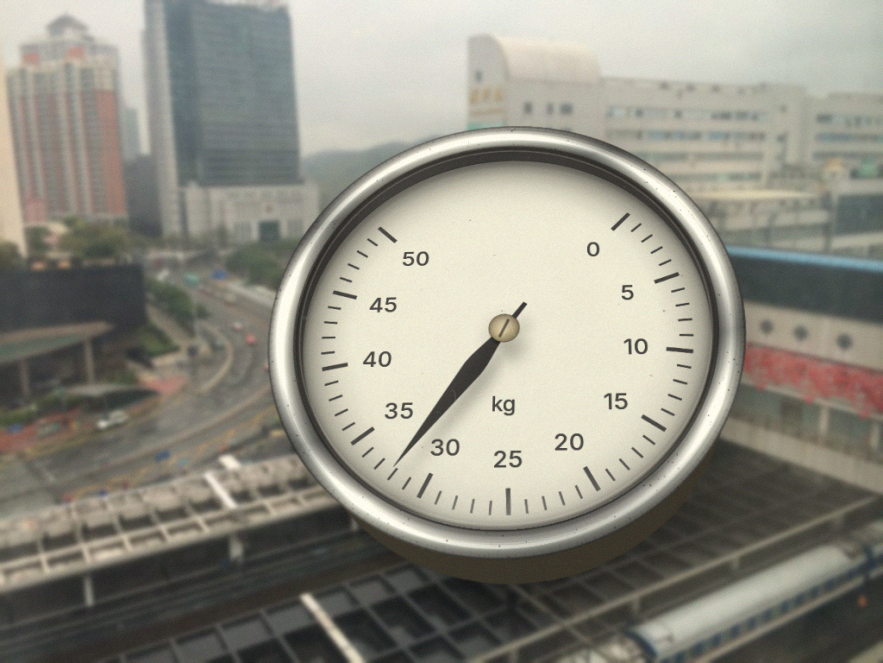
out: 32 kg
